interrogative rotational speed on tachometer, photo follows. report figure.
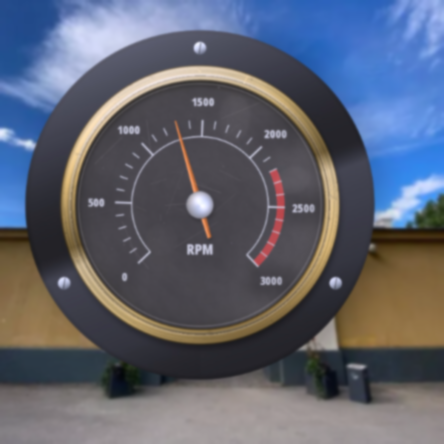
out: 1300 rpm
